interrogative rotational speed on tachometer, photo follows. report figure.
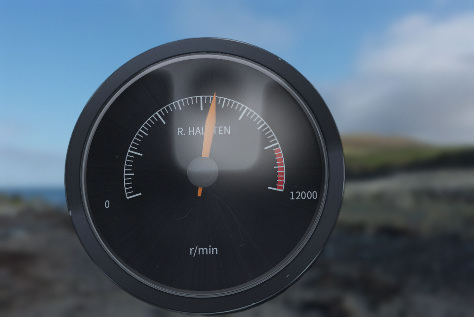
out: 6600 rpm
